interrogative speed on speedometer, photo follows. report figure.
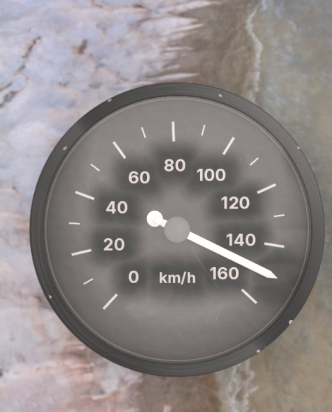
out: 150 km/h
